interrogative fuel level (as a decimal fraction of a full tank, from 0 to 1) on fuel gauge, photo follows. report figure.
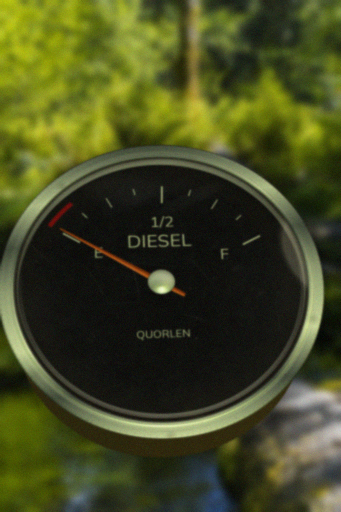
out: 0
